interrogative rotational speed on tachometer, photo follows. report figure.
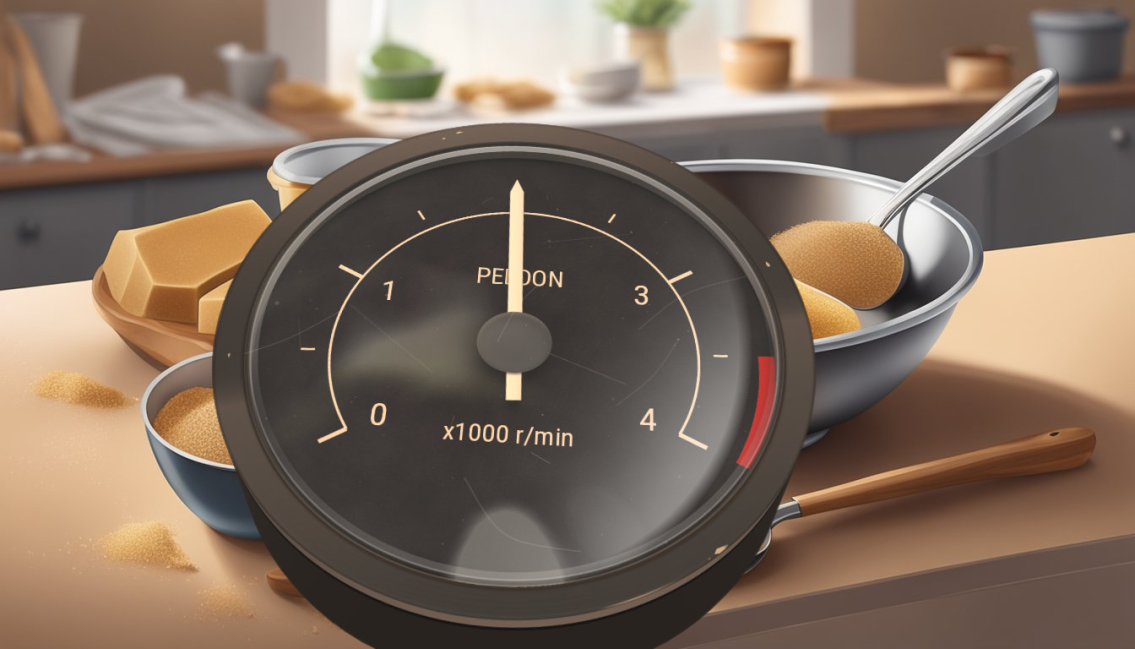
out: 2000 rpm
